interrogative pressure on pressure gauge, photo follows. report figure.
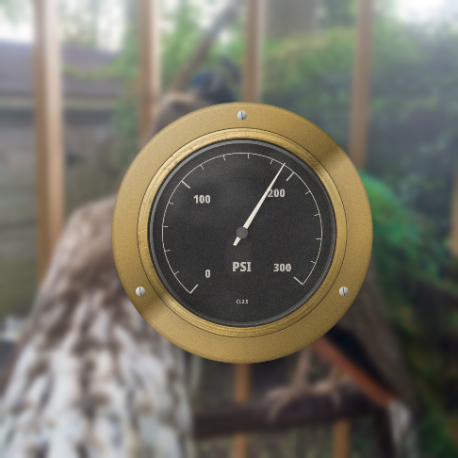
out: 190 psi
